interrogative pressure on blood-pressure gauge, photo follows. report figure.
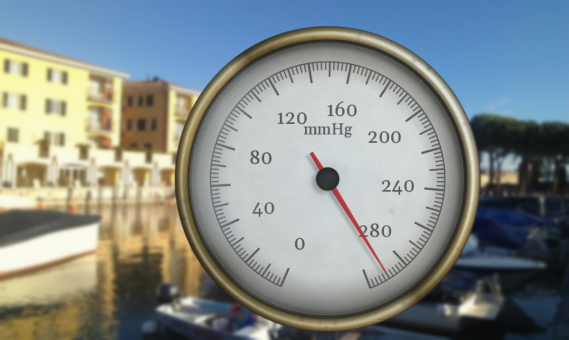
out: 290 mmHg
